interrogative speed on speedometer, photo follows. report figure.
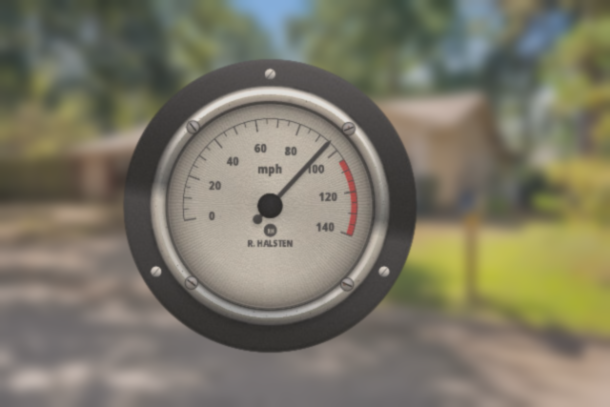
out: 95 mph
